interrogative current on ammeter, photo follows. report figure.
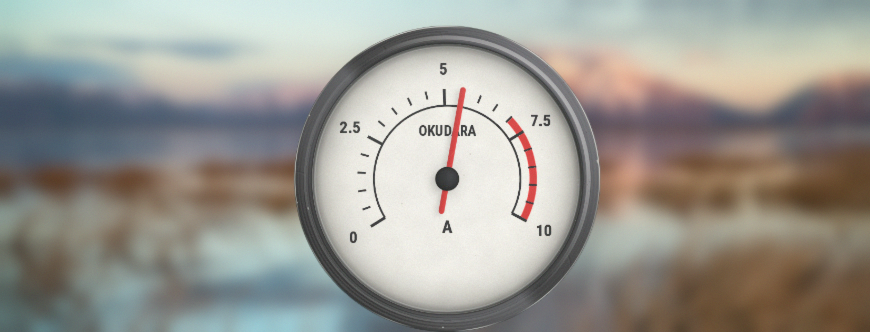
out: 5.5 A
